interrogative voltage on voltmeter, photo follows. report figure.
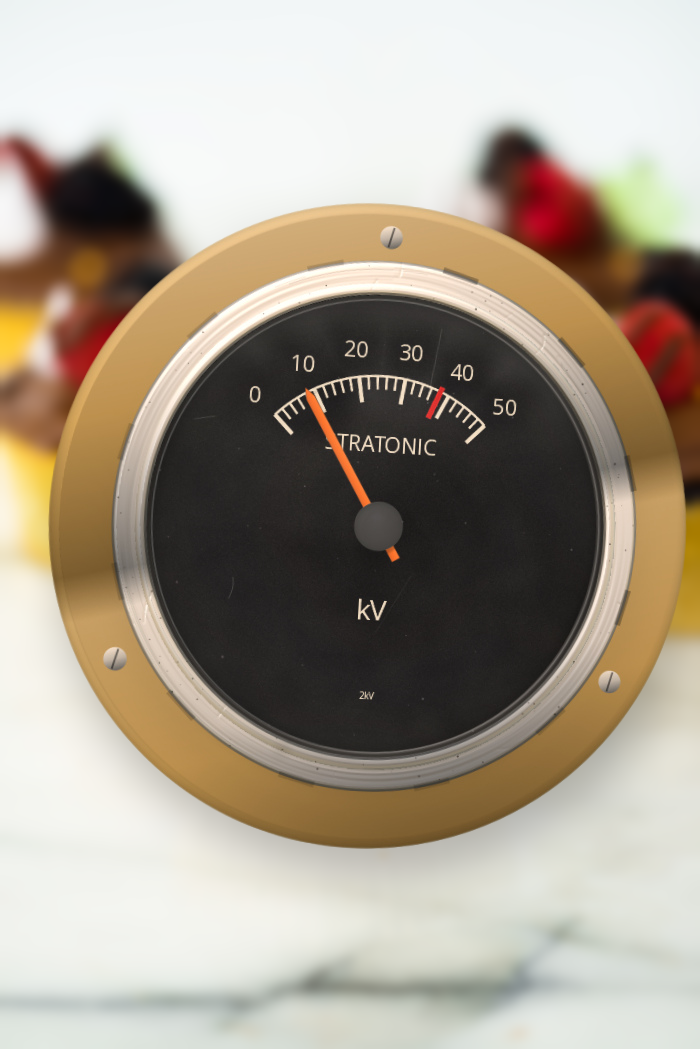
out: 8 kV
